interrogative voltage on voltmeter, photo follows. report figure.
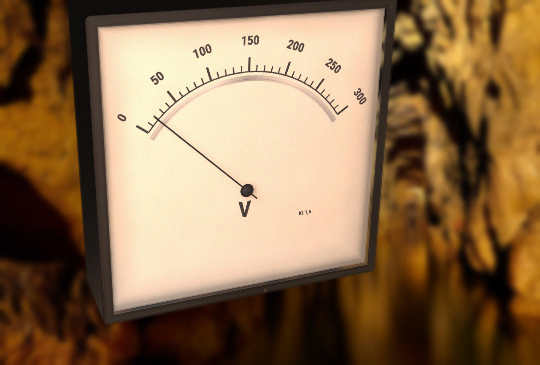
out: 20 V
